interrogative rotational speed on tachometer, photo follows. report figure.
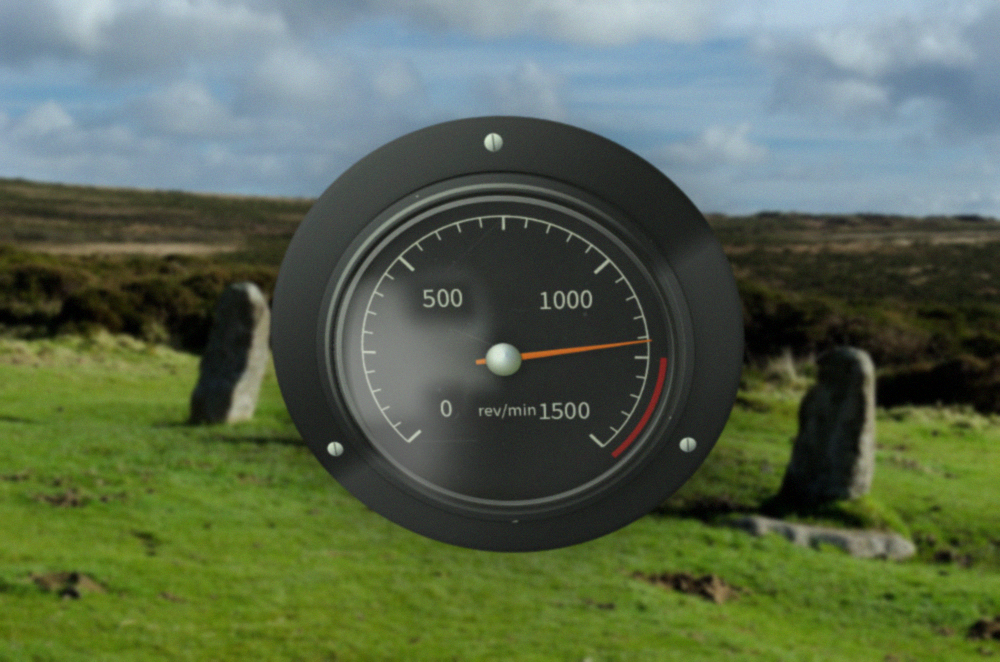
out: 1200 rpm
